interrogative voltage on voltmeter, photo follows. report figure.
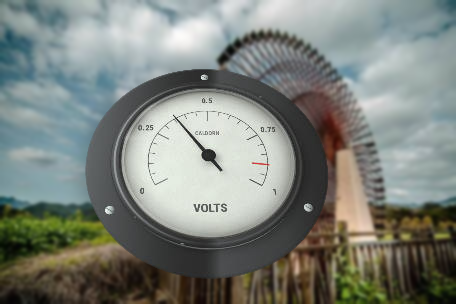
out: 0.35 V
